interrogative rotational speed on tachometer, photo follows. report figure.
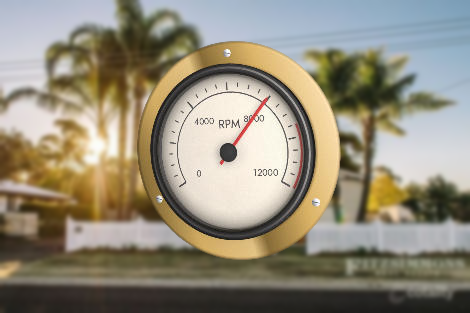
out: 8000 rpm
